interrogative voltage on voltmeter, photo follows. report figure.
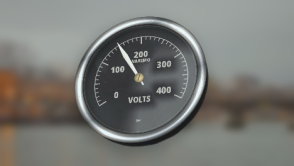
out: 150 V
